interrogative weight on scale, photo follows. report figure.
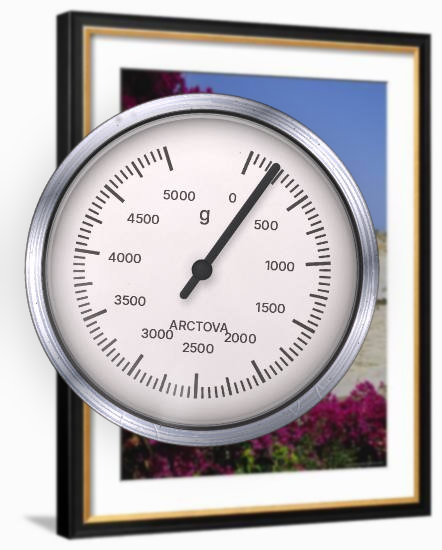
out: 200 g
